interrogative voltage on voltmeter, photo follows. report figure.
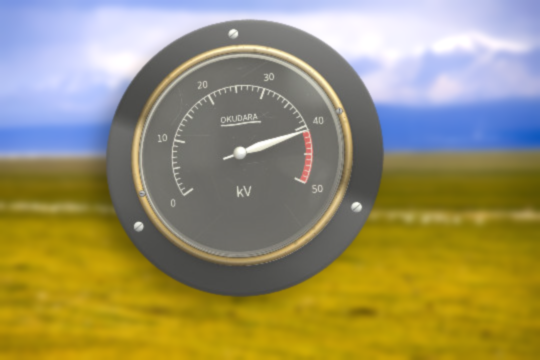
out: 41 kV
